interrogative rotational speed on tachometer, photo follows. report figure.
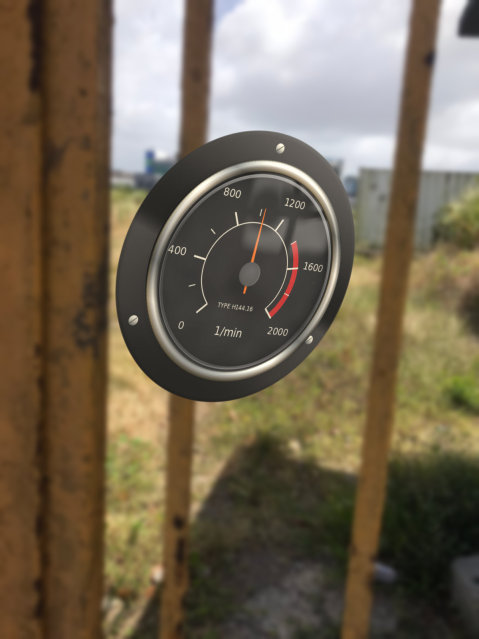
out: 1000 rpm
